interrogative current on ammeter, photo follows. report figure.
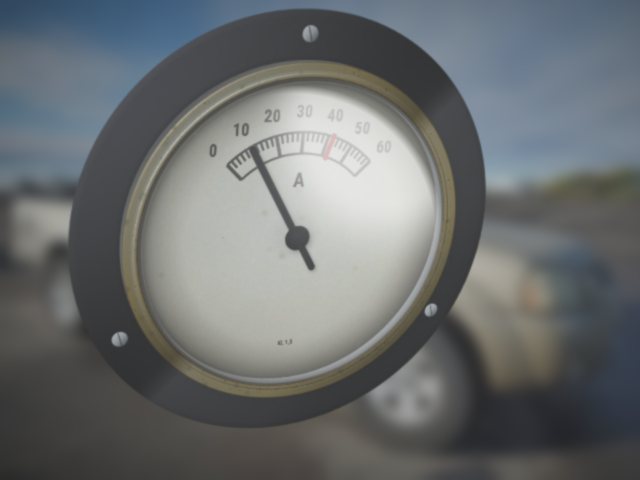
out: 10 A
